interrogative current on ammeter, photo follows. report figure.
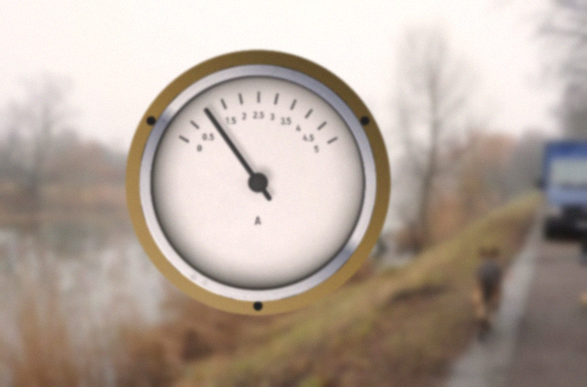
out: 1 A
